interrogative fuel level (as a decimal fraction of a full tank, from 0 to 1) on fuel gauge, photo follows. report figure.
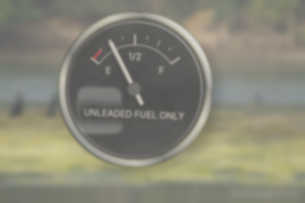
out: 0.25
